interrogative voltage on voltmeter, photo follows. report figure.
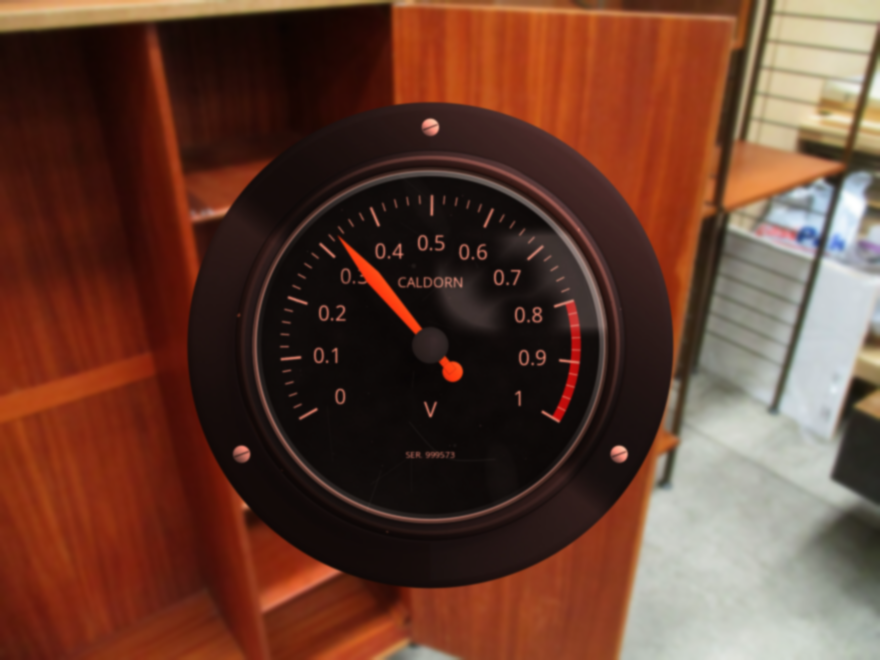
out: 0.33 V
